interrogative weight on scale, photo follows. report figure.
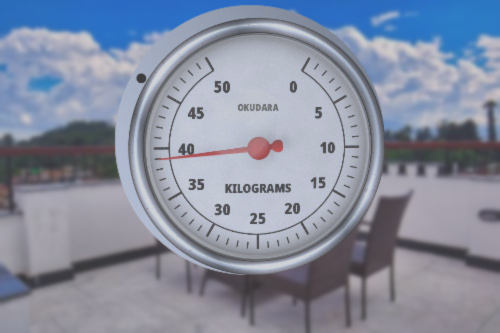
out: 39 kg
